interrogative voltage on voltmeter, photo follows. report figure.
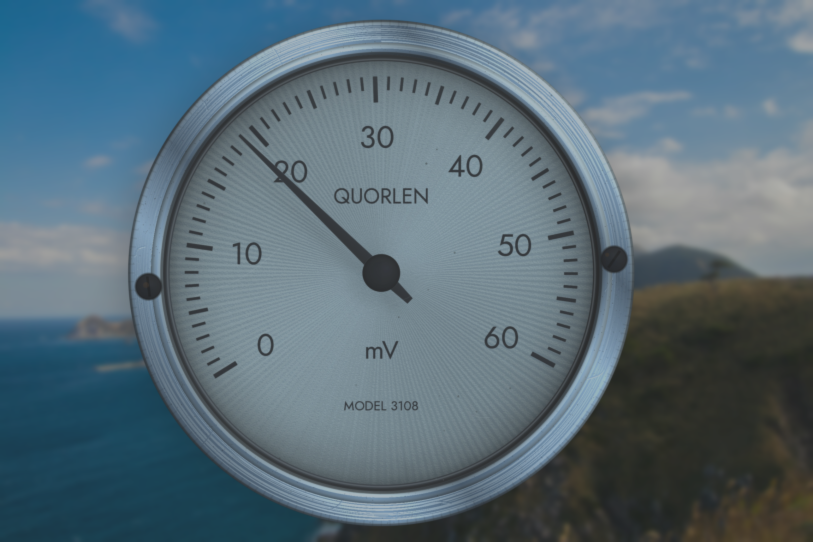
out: 19 mV
